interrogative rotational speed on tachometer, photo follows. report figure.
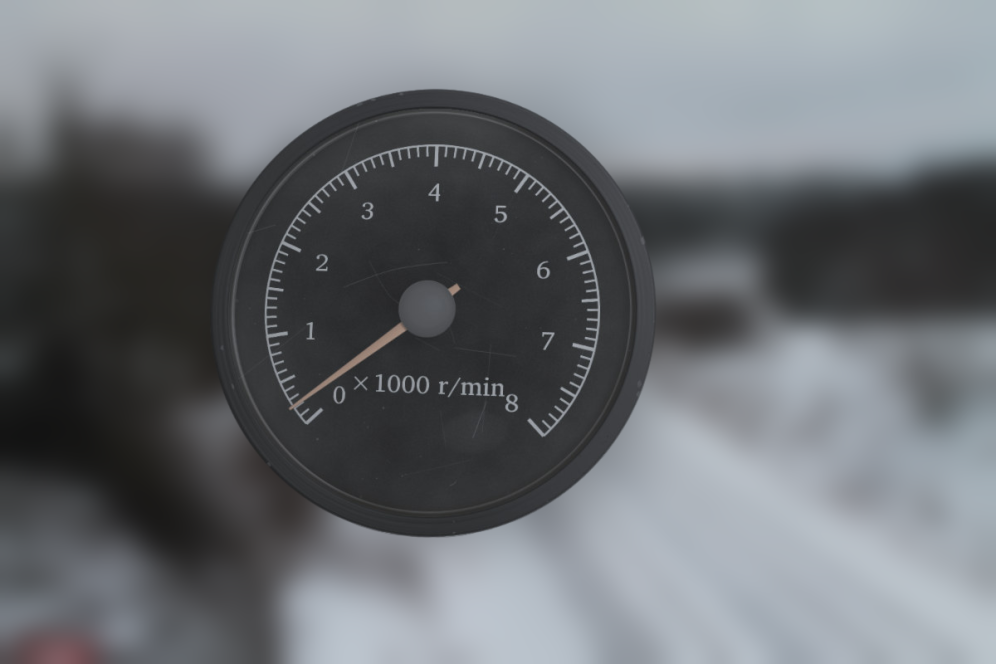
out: 200 rpm
